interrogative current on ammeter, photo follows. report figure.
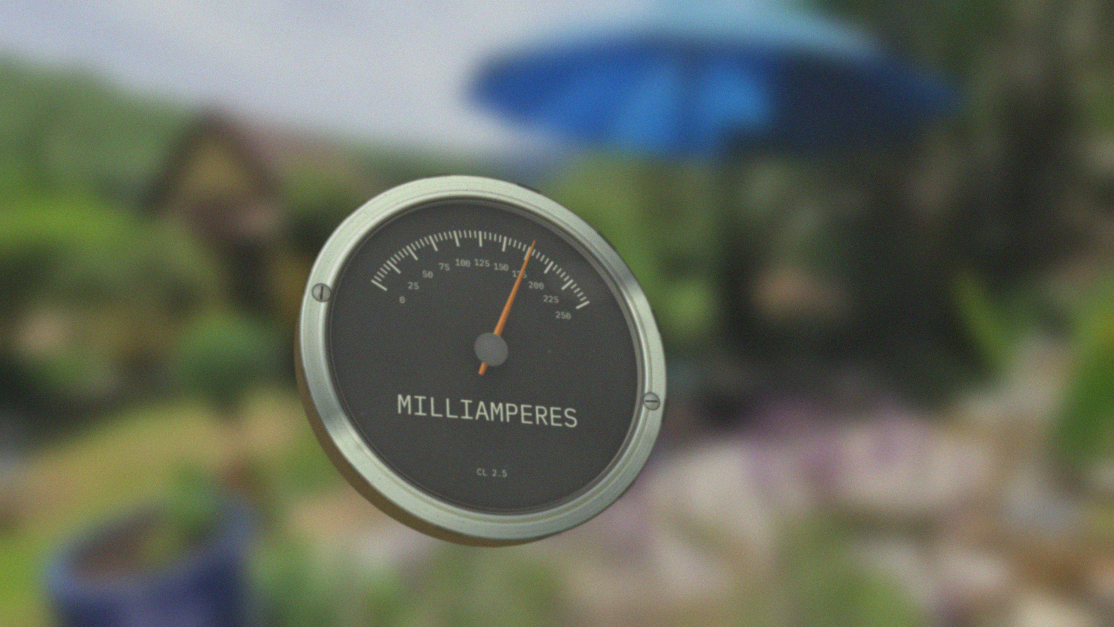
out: 175 mA
